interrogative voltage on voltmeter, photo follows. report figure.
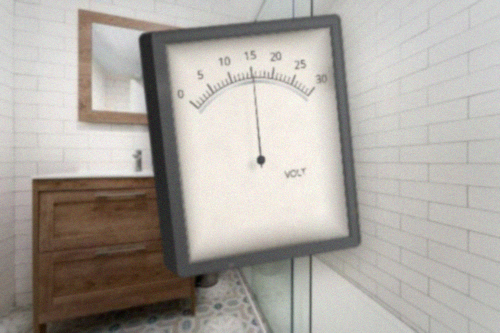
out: 15 V
